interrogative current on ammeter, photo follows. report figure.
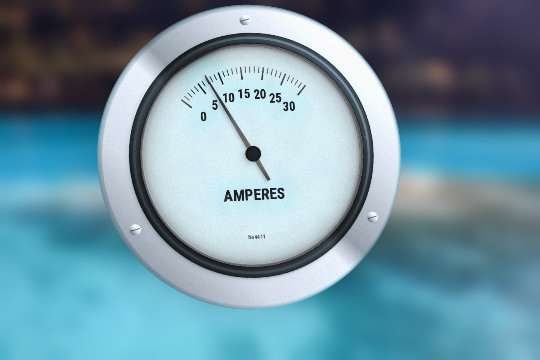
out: 7 A
